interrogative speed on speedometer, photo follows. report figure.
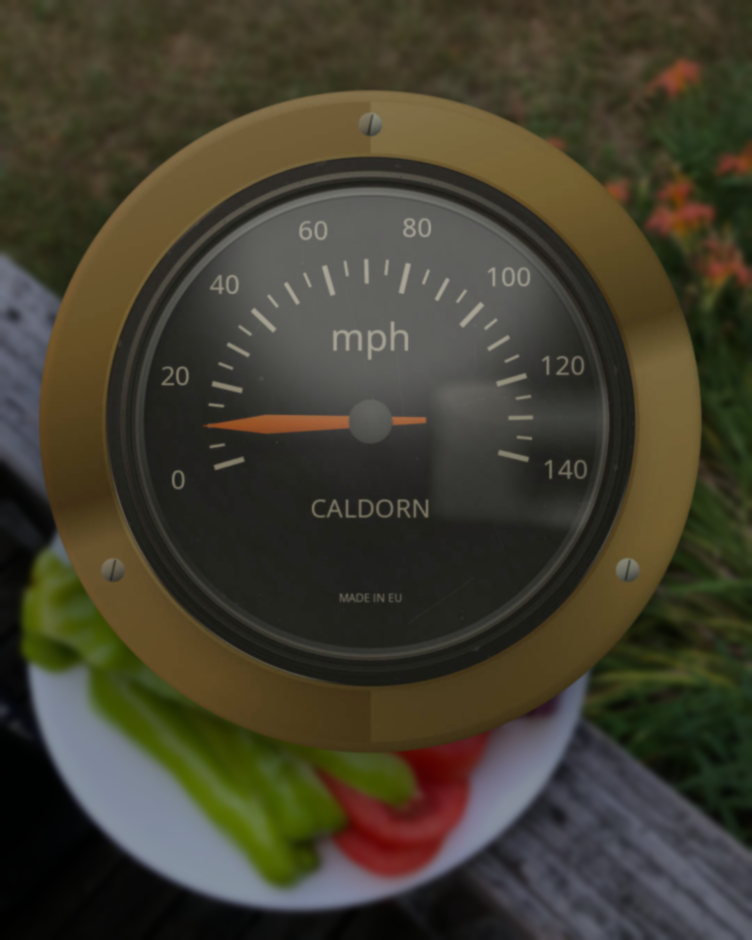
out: 10 mph
